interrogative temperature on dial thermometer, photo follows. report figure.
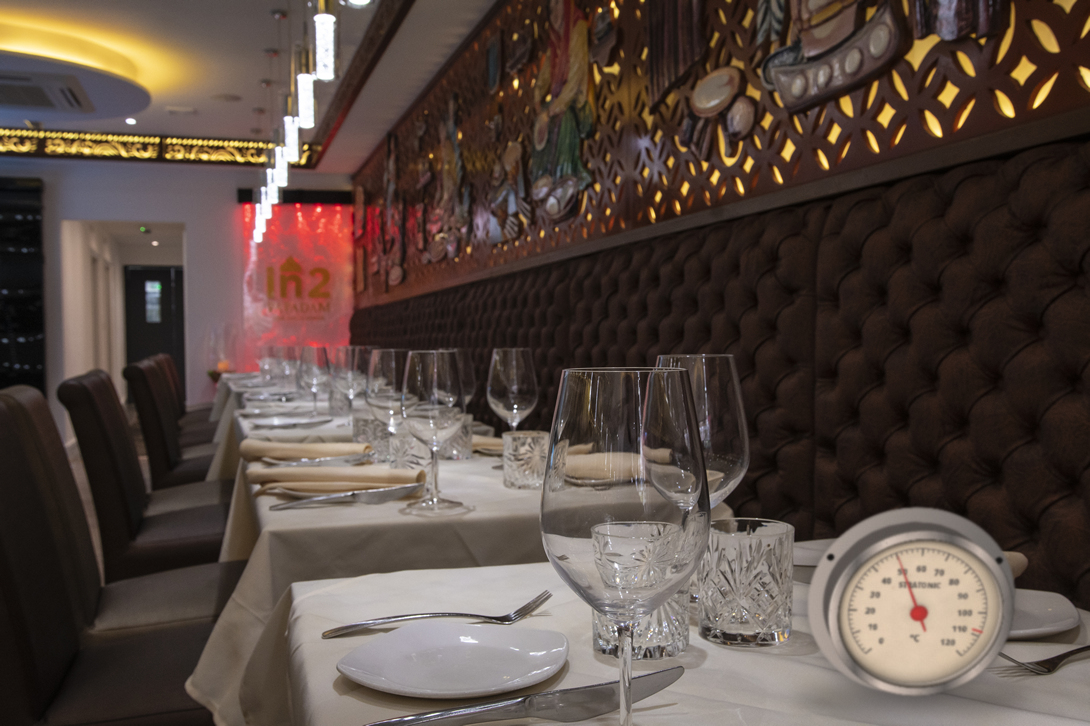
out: 50 °C
